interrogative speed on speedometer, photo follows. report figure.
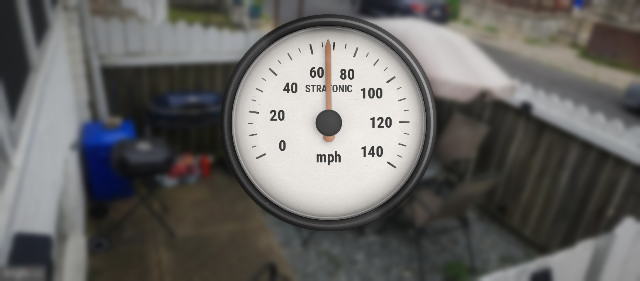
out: 67.5 mph
